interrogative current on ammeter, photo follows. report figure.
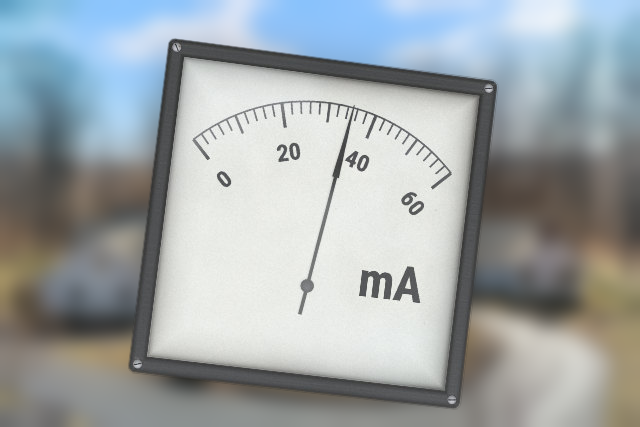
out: 35 mA
